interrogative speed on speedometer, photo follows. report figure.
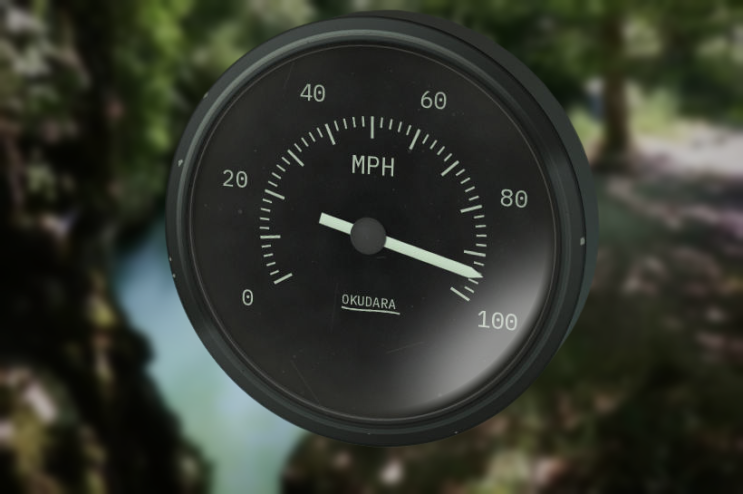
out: 94 mph
